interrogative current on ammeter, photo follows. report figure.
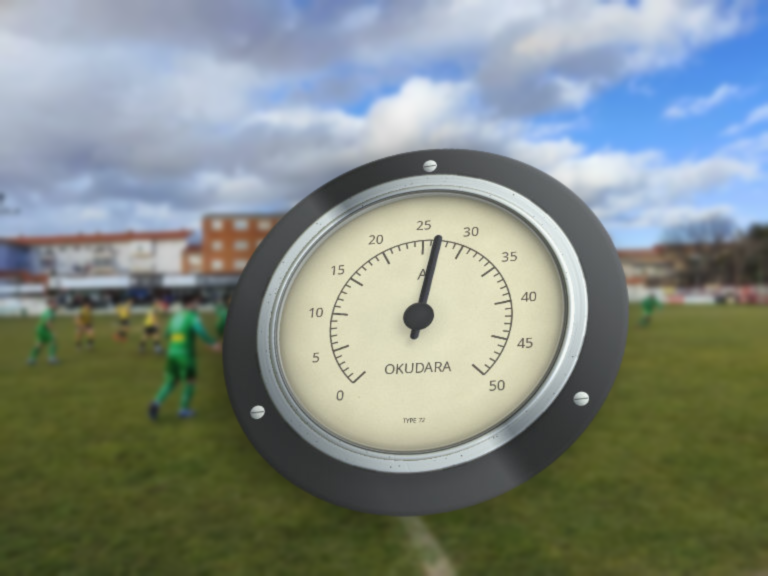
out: 27 A
